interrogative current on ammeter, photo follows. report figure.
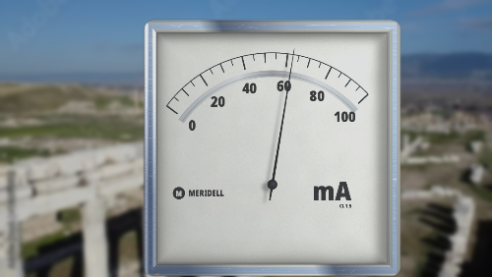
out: 62.5 mA
